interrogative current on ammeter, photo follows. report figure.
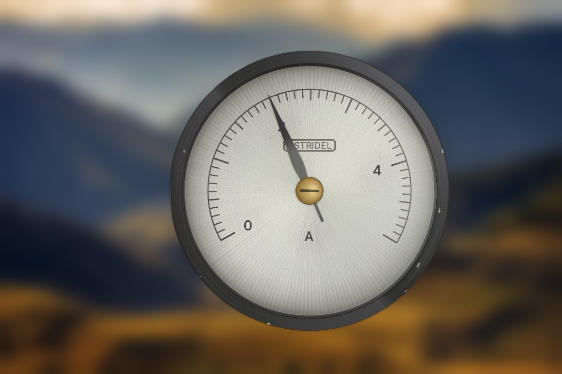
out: 2 A
